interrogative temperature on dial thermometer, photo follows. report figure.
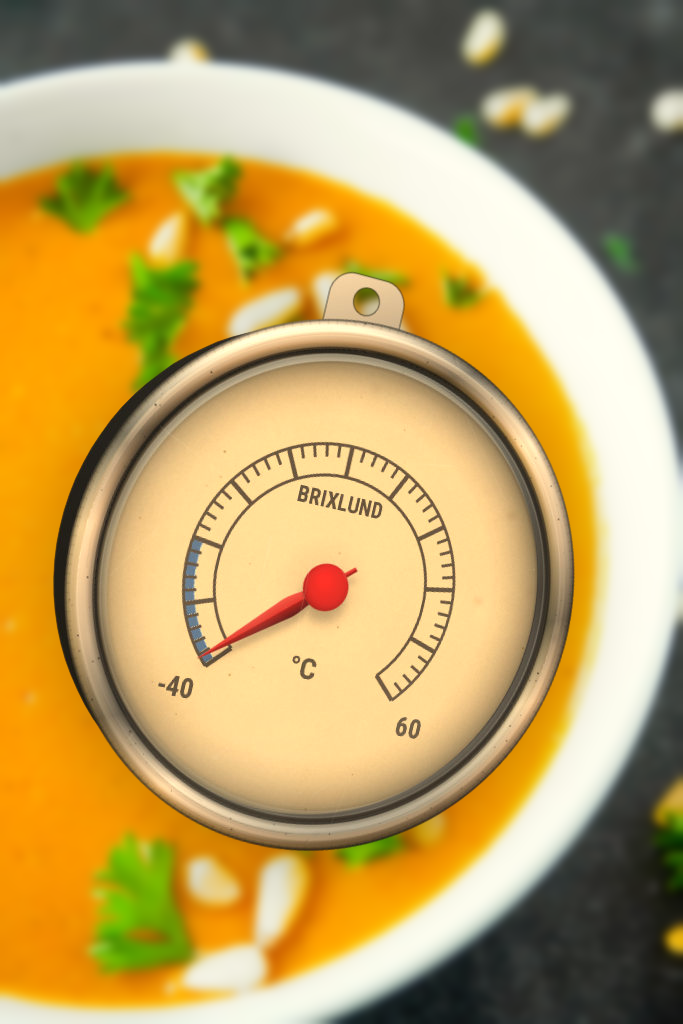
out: -38 °C
